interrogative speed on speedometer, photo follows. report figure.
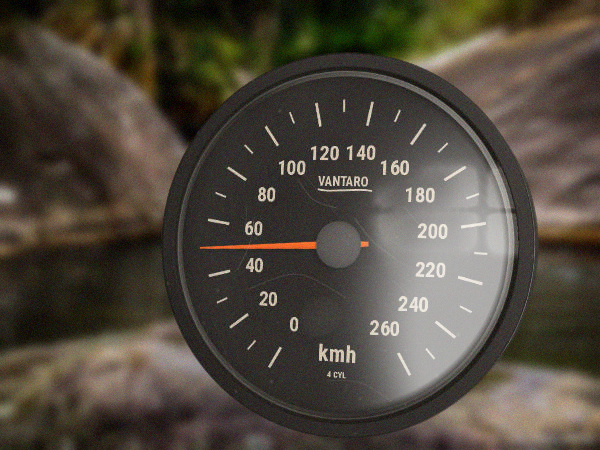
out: 50 km/h
